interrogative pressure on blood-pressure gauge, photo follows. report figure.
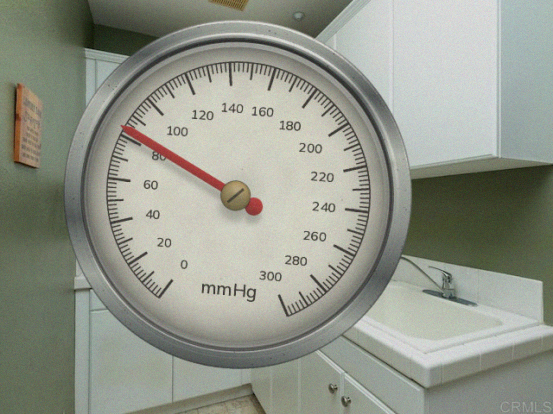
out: 84 mmHg
